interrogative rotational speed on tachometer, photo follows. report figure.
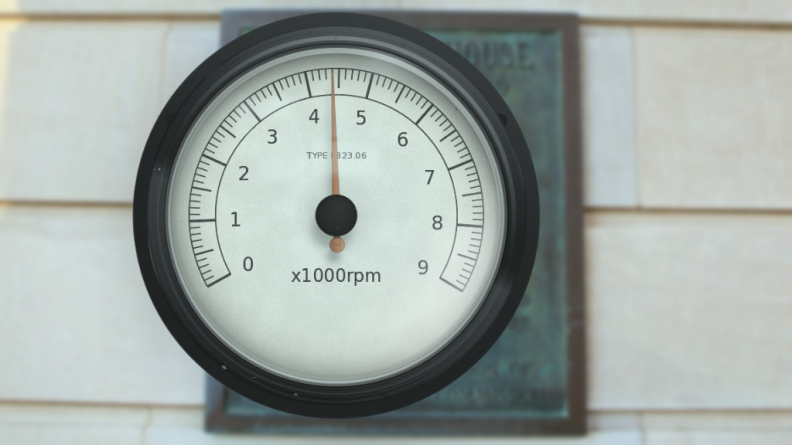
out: 4400 rpm
